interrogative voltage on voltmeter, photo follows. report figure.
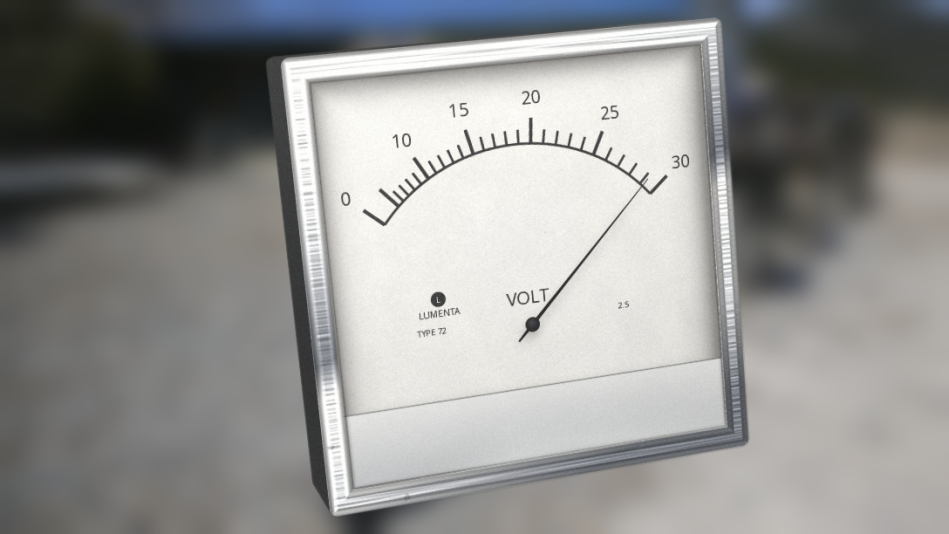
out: 29 V
